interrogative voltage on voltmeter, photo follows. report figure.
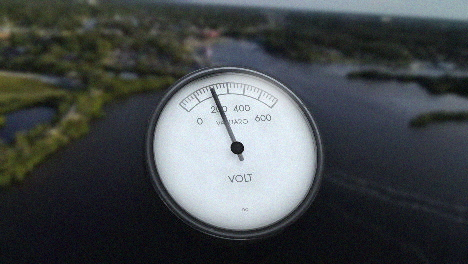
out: 200 V
